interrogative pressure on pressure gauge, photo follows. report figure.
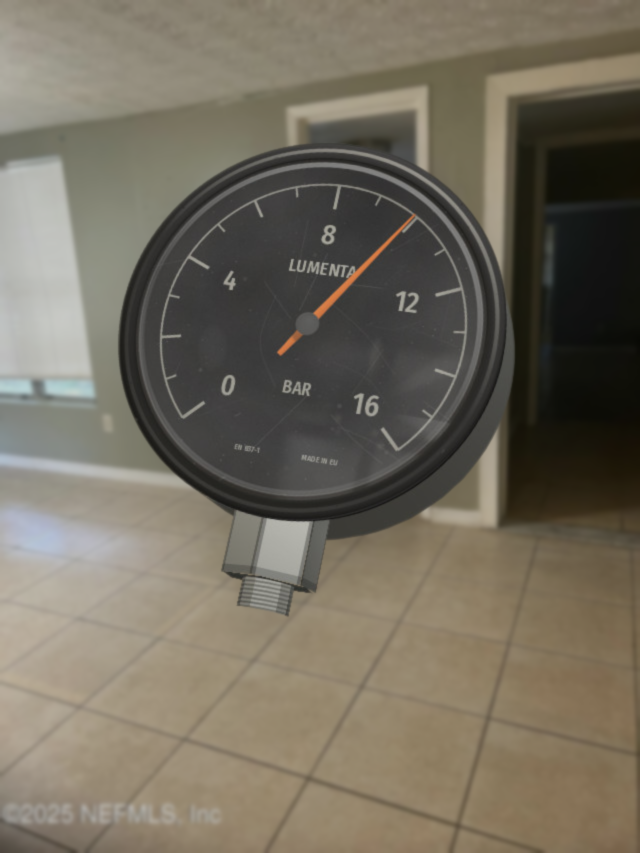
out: 10 bar
